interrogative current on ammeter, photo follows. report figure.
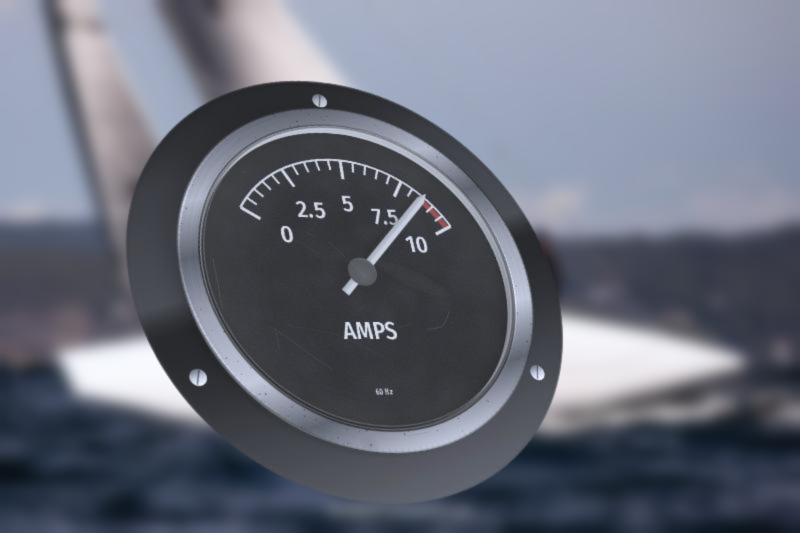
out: 8.5 A
